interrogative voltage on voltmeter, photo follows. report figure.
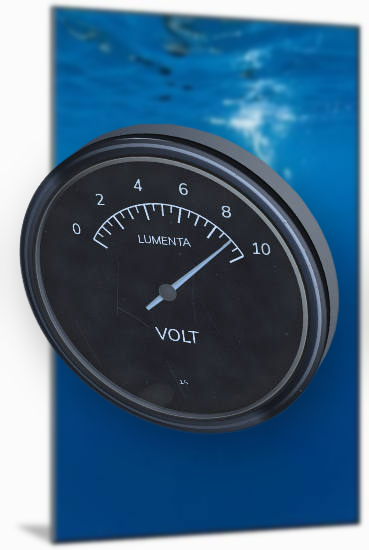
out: 9 V
